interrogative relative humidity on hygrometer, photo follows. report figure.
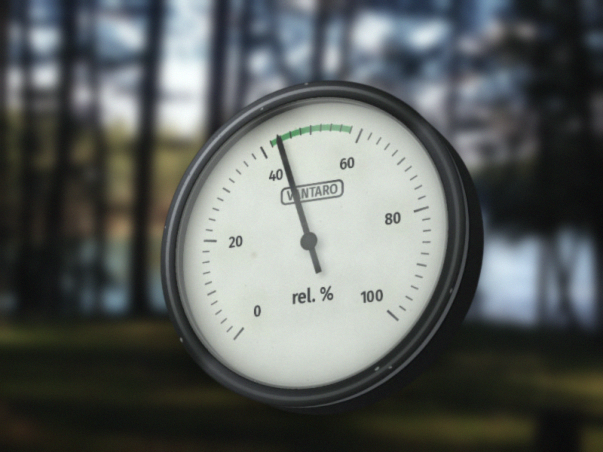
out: 44 %
